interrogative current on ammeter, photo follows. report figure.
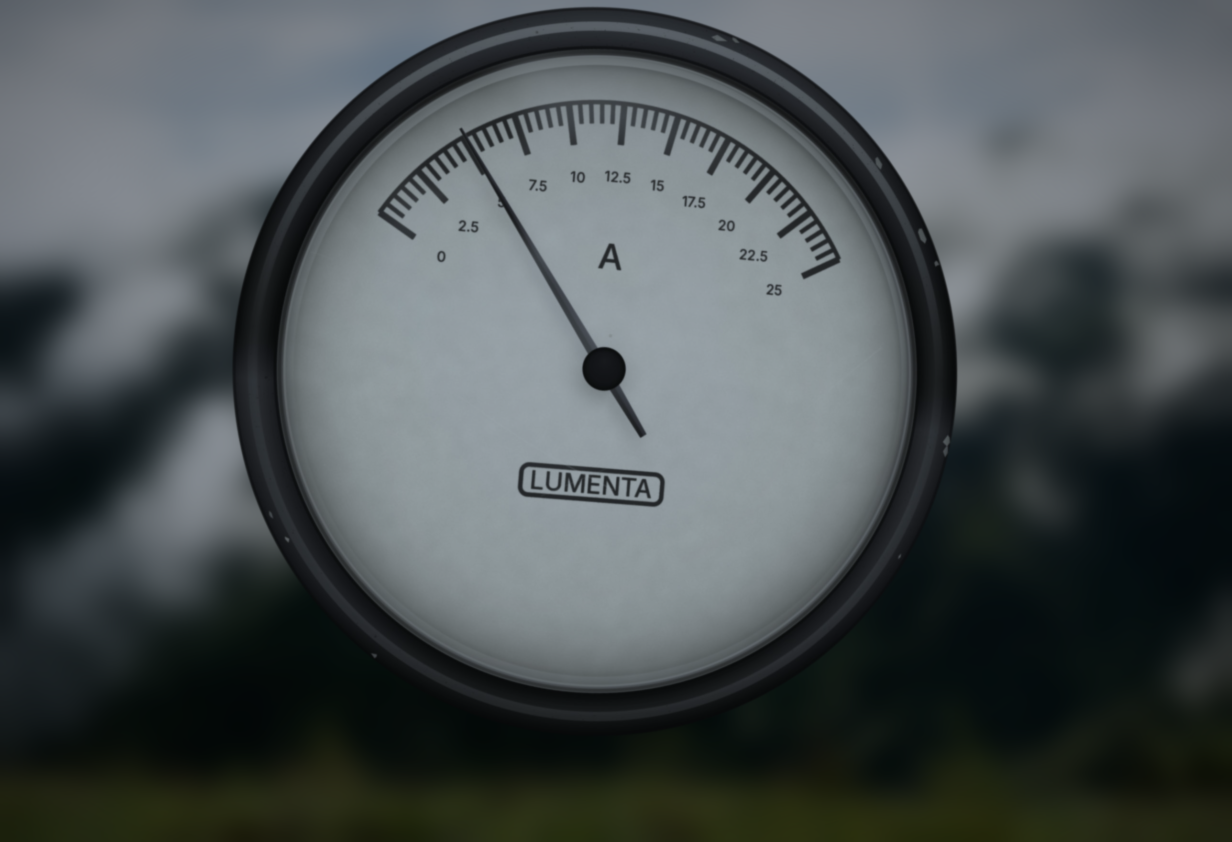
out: 5 A
